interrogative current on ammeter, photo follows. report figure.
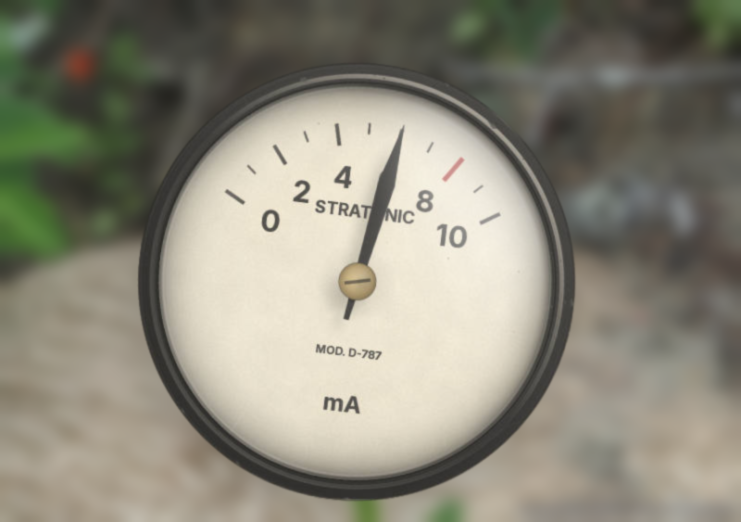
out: 6 mA
